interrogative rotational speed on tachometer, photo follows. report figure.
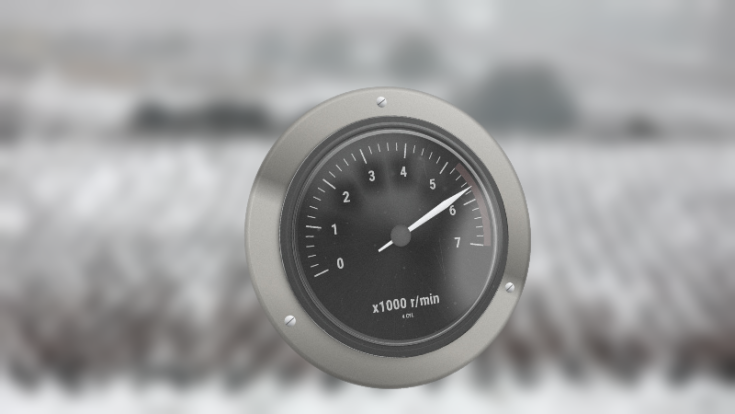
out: 5700 rpm
